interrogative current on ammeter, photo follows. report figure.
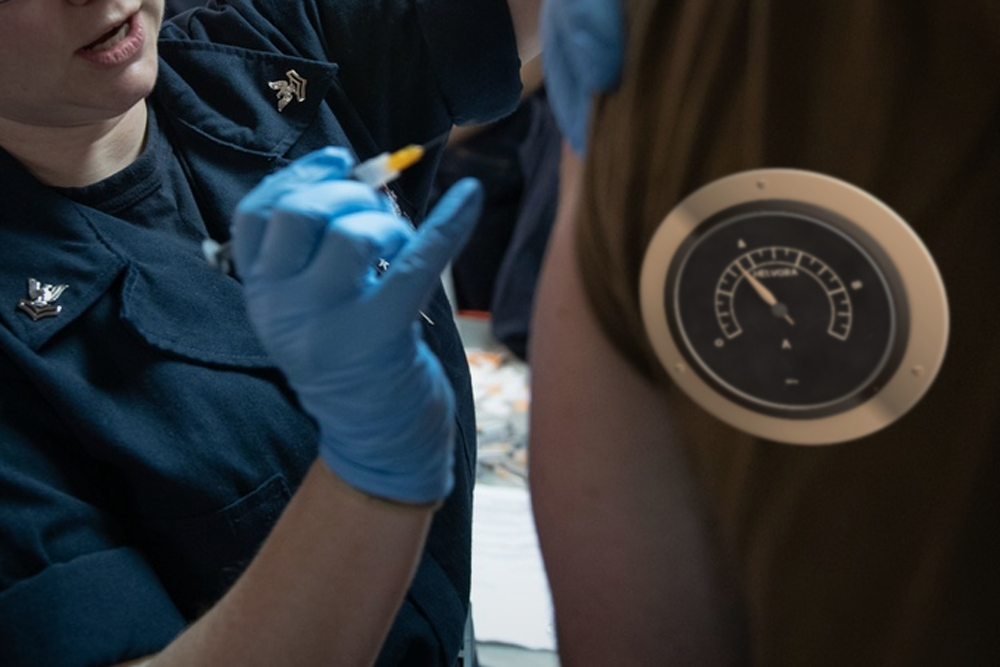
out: 3.5 A
